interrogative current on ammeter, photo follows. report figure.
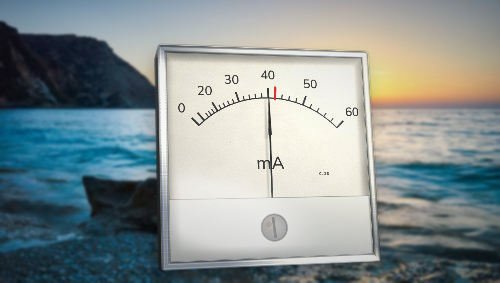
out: 40 mA
